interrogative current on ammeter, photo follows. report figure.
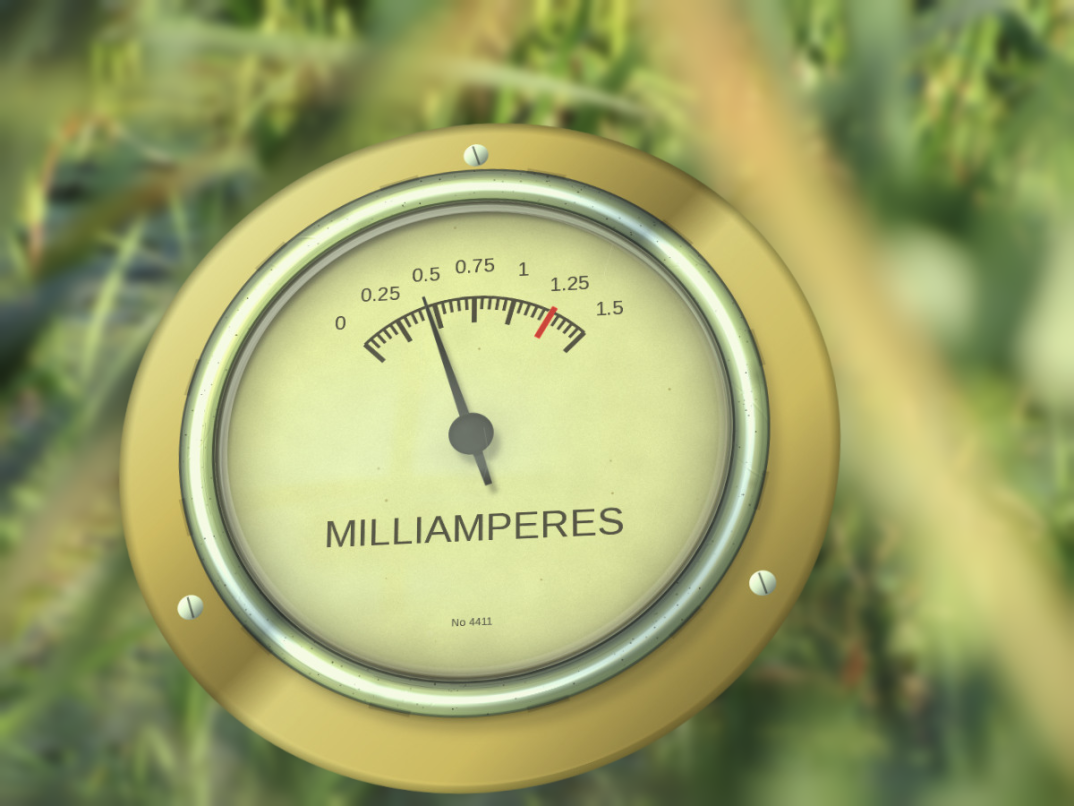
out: 0.45 mA
